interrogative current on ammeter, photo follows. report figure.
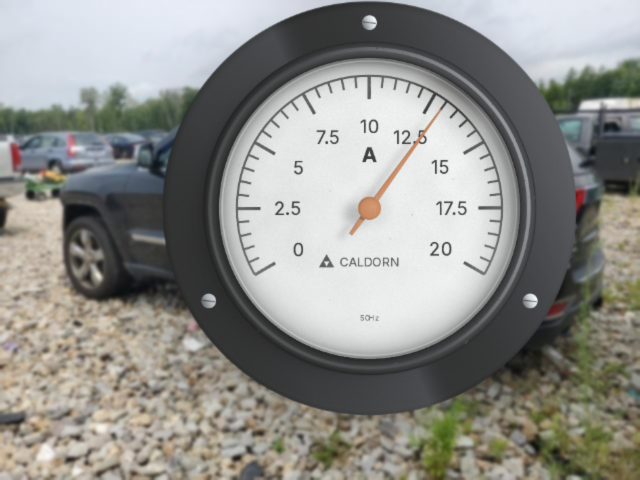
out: 13 A
